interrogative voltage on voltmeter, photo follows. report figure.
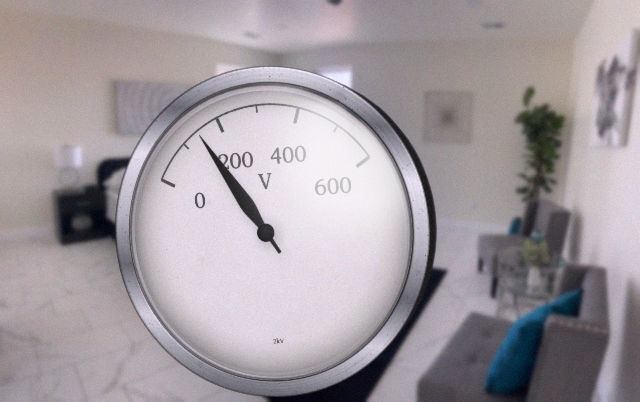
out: 150 V
